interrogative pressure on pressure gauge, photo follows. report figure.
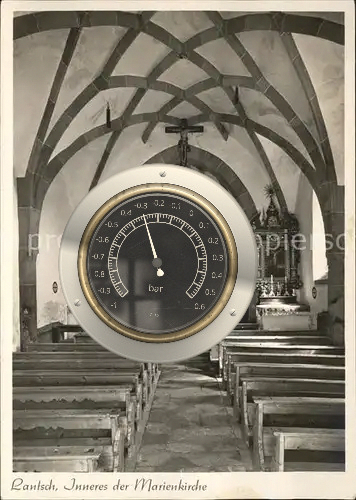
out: -0.3 bar
